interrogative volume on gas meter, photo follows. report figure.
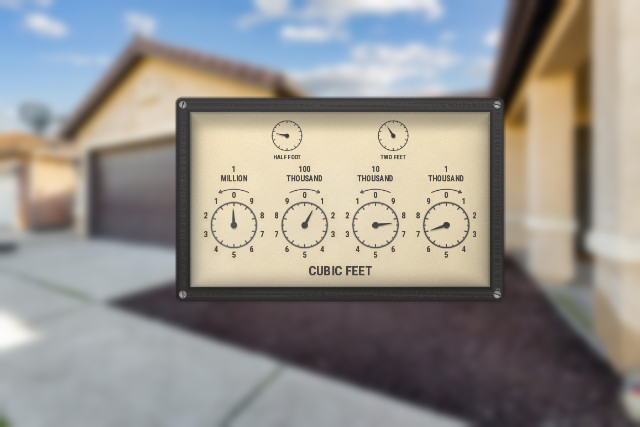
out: 7700 ft³
